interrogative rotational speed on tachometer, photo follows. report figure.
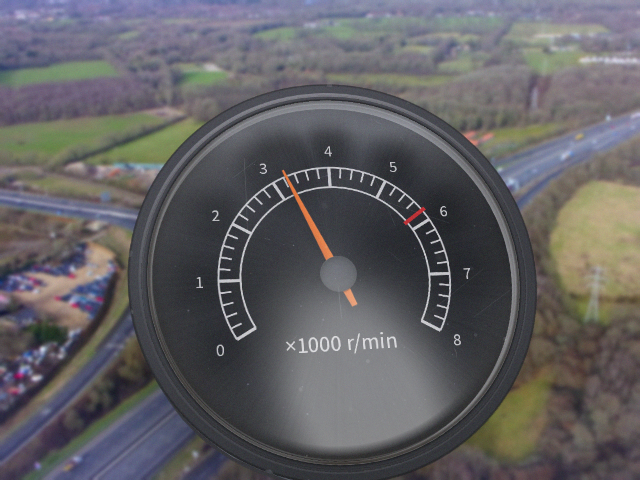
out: 3200 rpm
